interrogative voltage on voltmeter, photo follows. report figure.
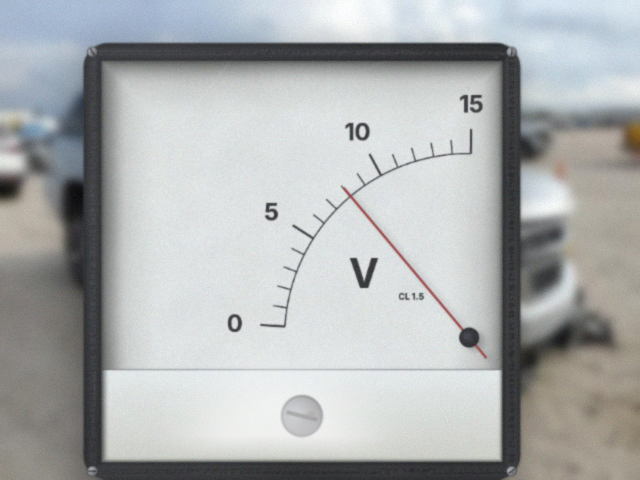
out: 8 V
